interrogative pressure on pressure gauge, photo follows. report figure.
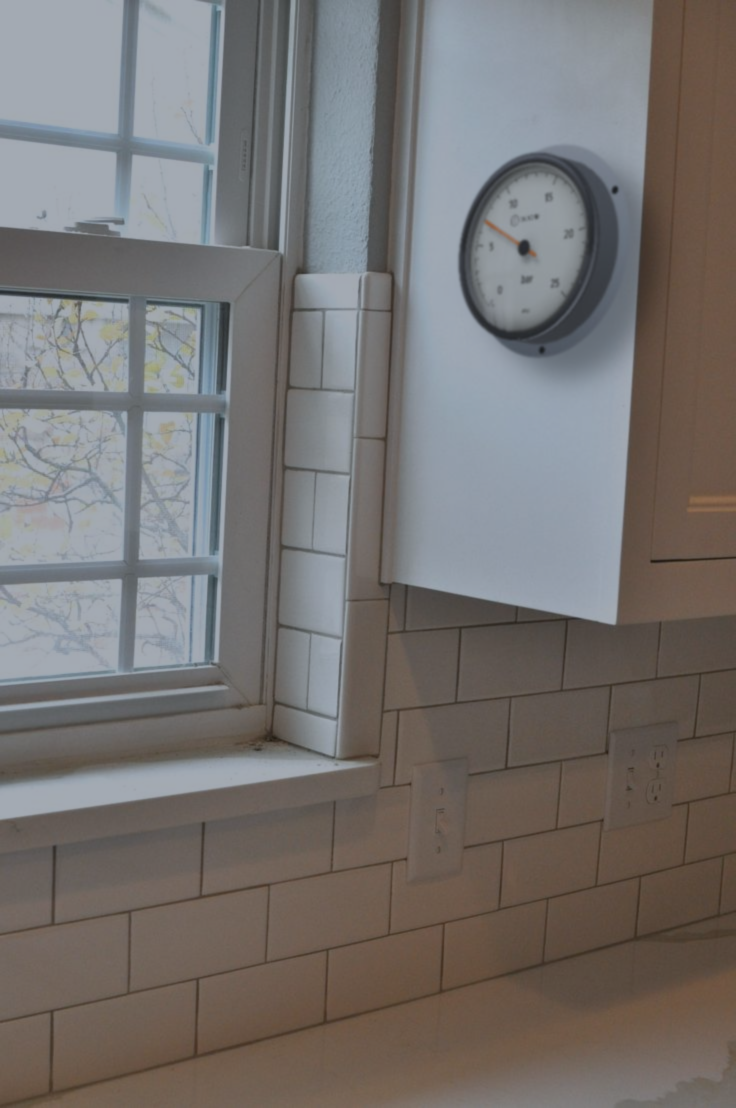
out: 7 bar
